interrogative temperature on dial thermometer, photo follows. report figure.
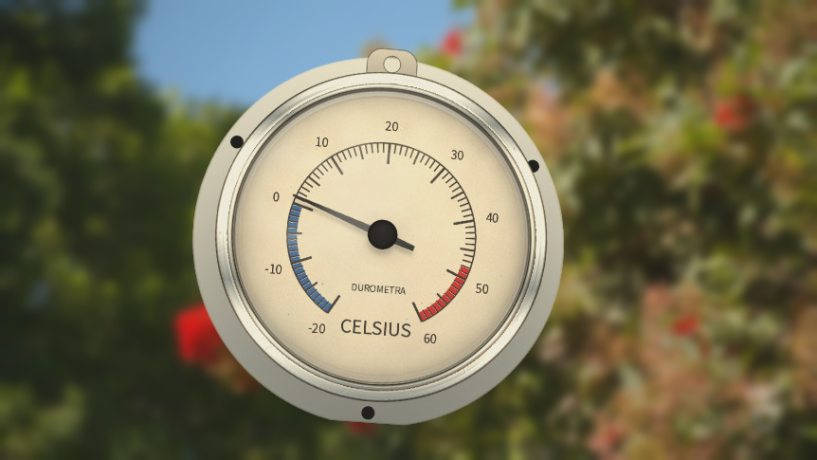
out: 1 °C
